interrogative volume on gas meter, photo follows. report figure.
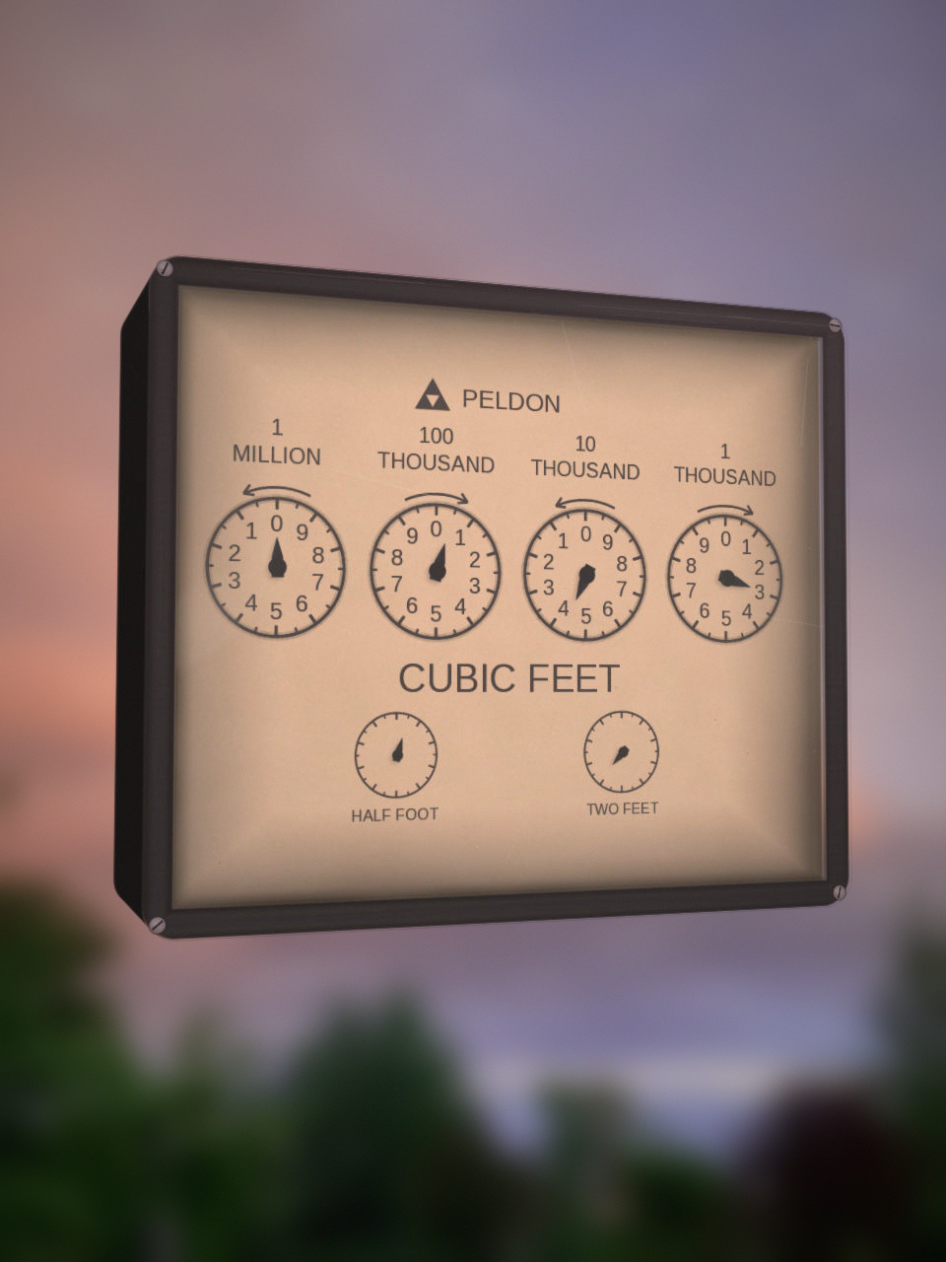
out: 4300 ft³
